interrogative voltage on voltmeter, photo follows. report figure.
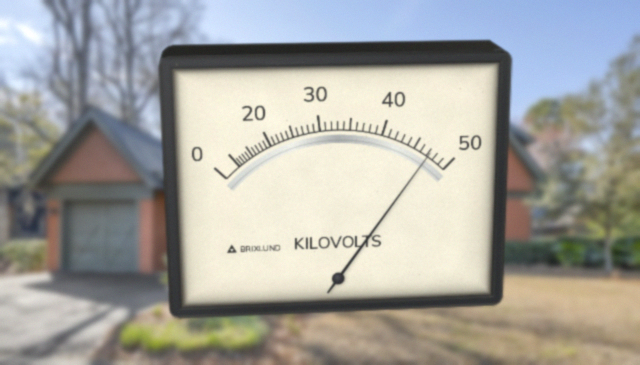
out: 47 kV
